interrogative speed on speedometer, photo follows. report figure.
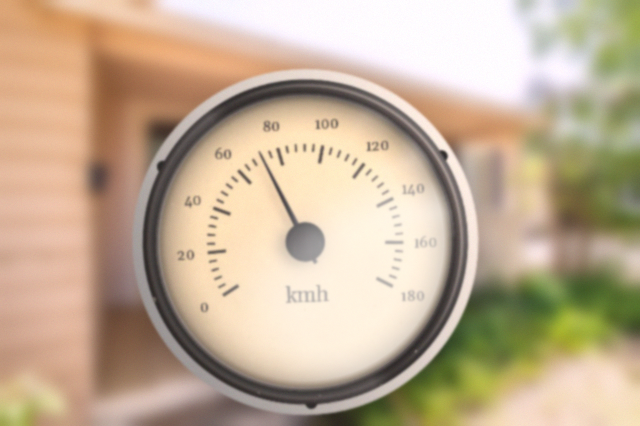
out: 72 km/h
